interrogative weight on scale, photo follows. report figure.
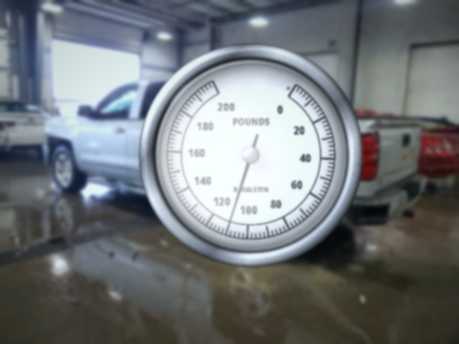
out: 110 lb
